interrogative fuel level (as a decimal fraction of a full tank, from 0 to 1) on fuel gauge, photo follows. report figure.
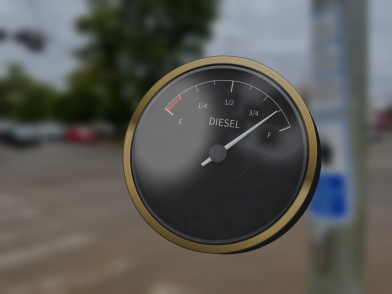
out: 0.875
